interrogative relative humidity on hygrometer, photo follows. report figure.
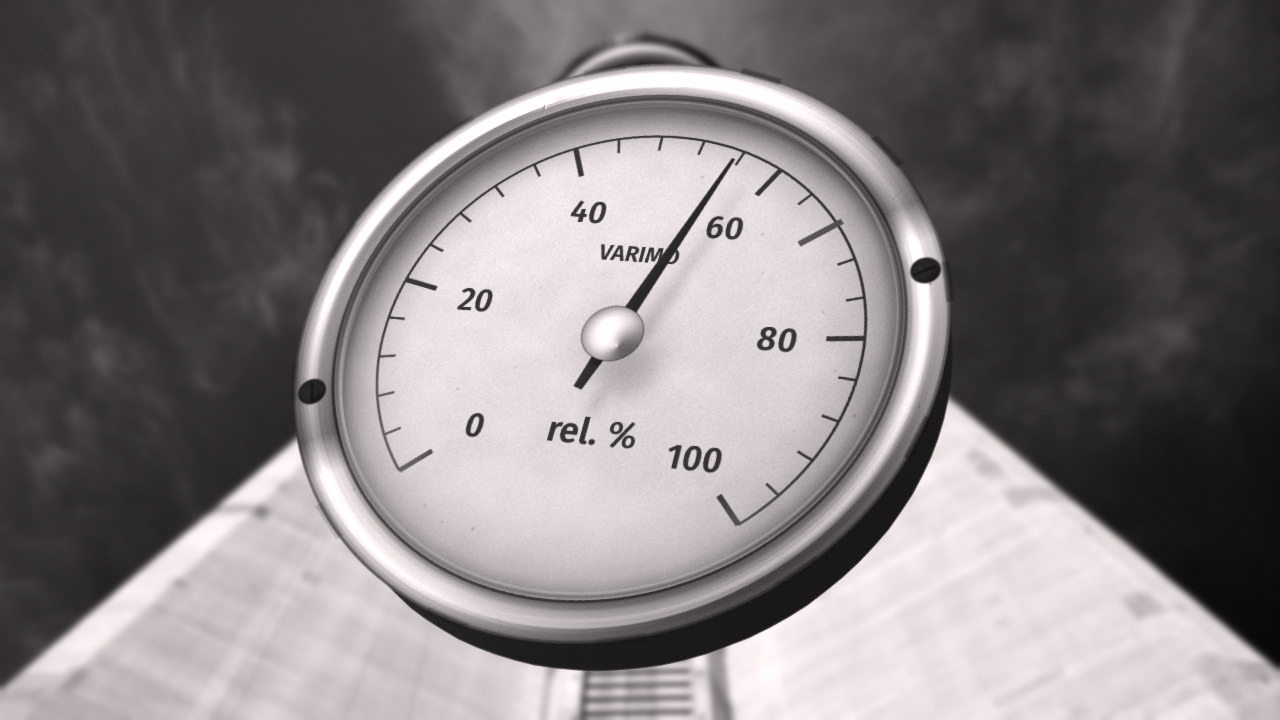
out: 56 %
